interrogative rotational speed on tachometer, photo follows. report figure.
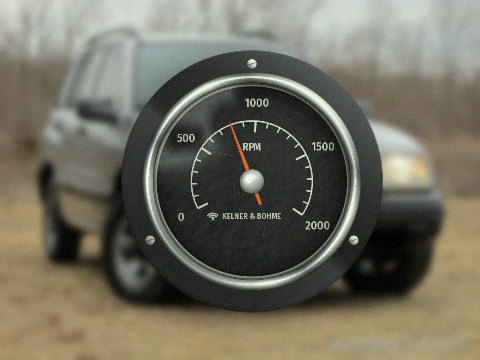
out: 800 rpm
